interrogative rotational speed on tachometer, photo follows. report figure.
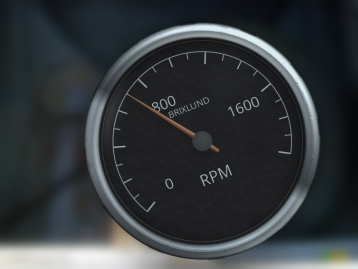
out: 700 rpm
